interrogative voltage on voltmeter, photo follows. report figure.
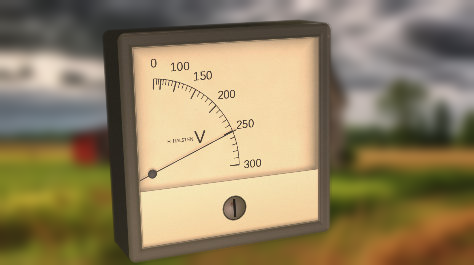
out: 250 V
